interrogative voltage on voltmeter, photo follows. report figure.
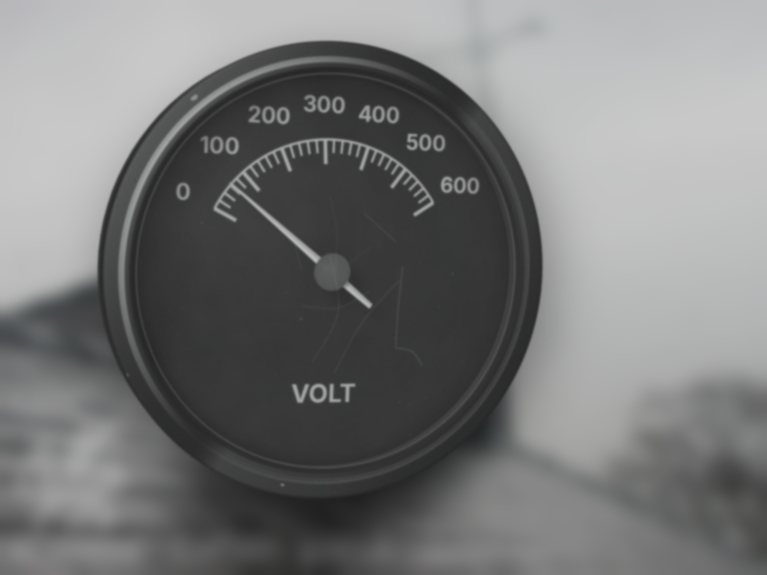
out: 60 V
